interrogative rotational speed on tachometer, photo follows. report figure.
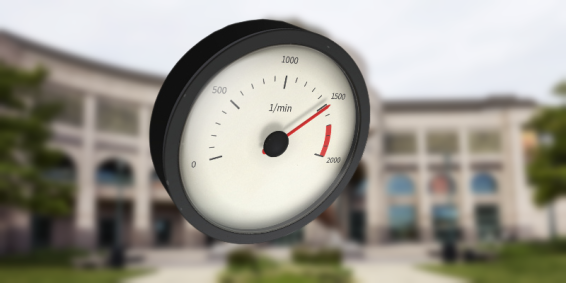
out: 1500 rpm
